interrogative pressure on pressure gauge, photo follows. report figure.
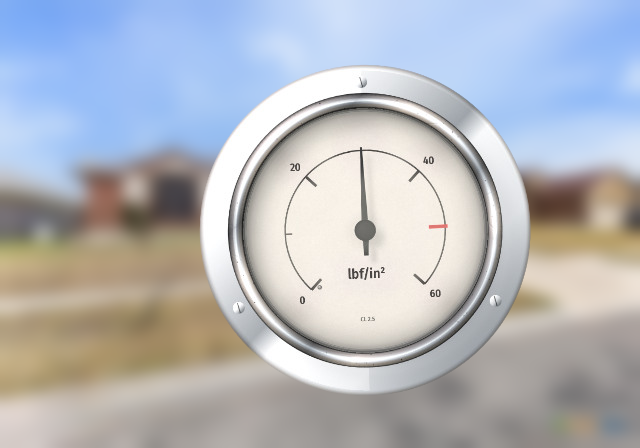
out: 30 psi
